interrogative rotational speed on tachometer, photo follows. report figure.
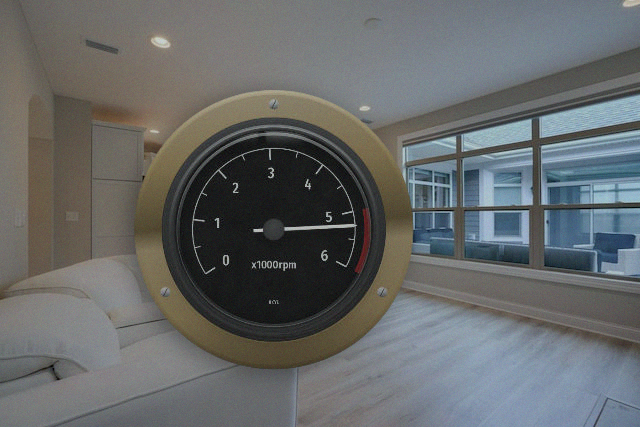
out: 5250 rpm
